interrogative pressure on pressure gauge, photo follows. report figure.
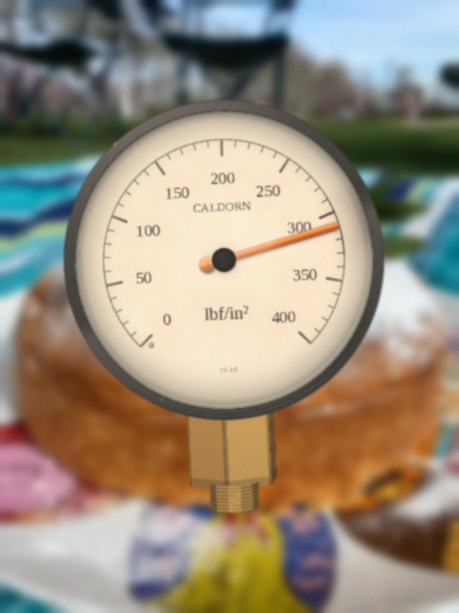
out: 310 psi
